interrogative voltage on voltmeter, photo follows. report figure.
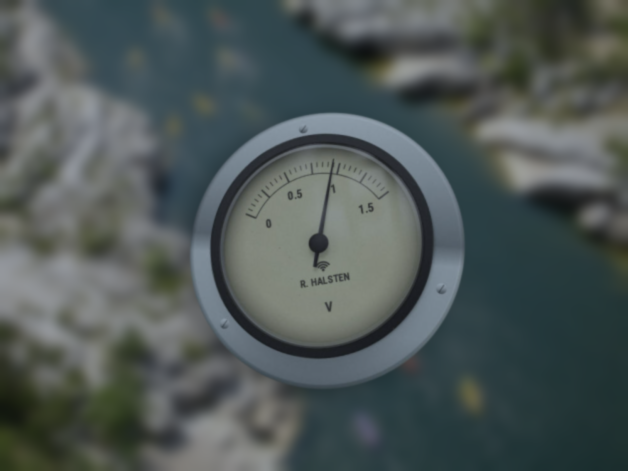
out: 0.95 V
